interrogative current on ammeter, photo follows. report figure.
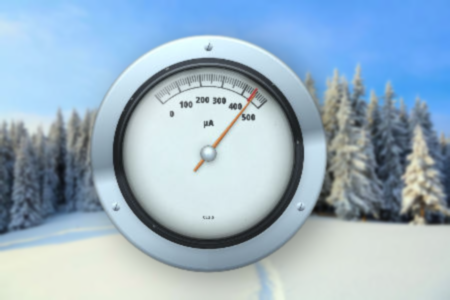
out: 450 µA
